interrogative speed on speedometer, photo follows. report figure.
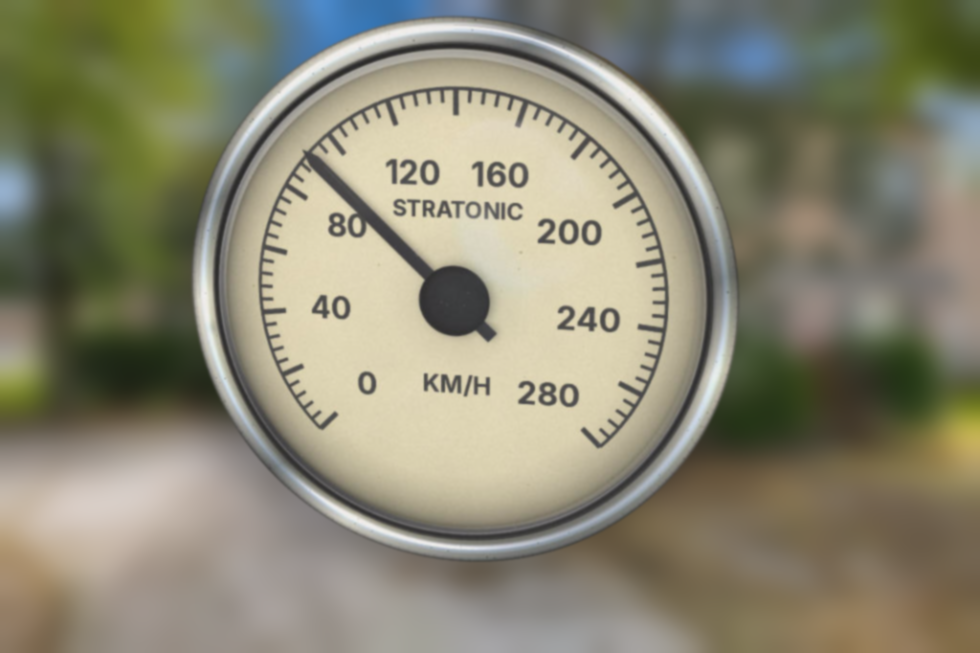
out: 92 km/h
